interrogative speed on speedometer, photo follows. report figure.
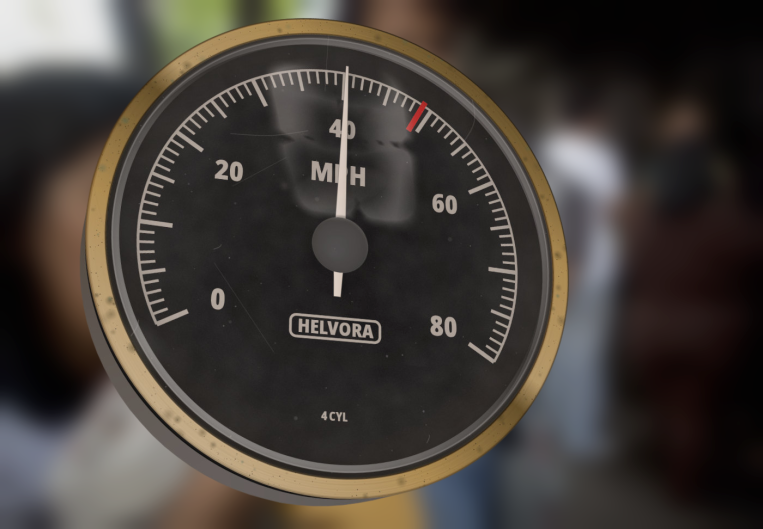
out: 40 mph
